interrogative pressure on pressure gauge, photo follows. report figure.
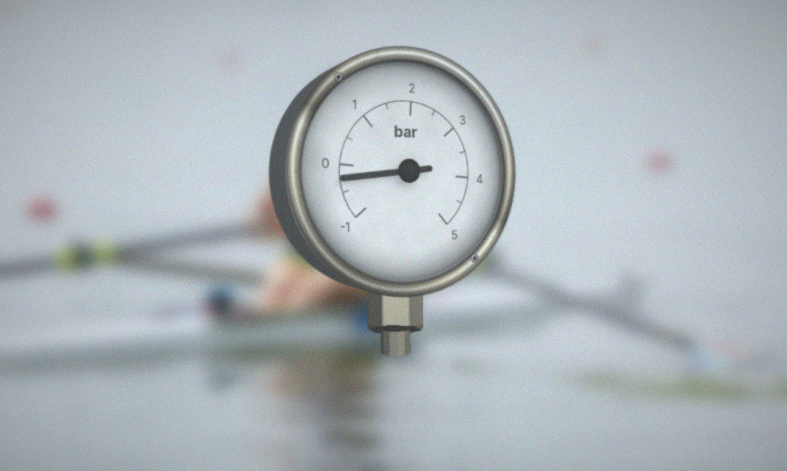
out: -0.25 bar
